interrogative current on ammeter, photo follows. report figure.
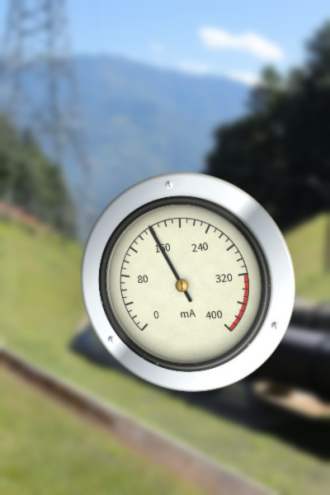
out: 160 mA
